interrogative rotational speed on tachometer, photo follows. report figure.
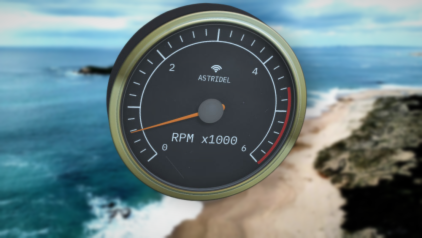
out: 600 rpm
